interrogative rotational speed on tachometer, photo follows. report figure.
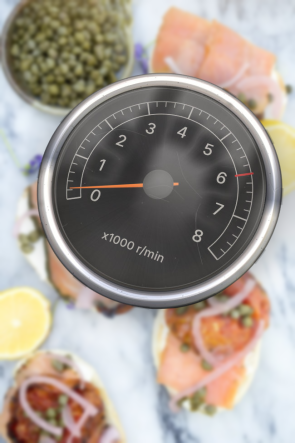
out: 200 rpm
